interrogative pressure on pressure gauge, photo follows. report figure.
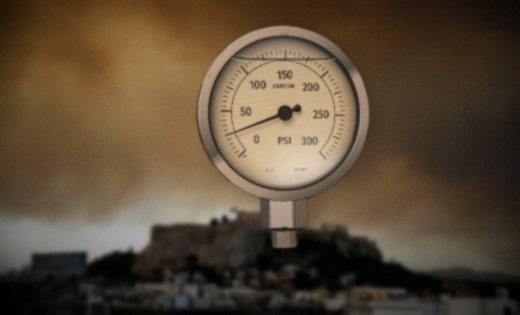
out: 25 psi
